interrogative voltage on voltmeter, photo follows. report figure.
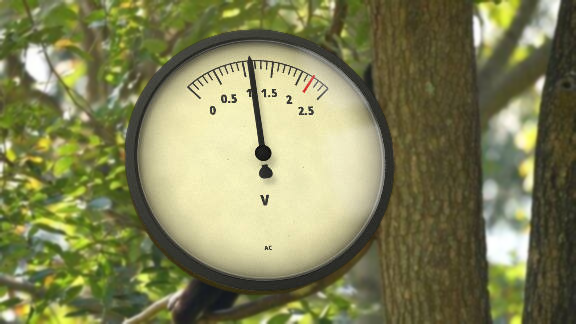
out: 1.1 V
